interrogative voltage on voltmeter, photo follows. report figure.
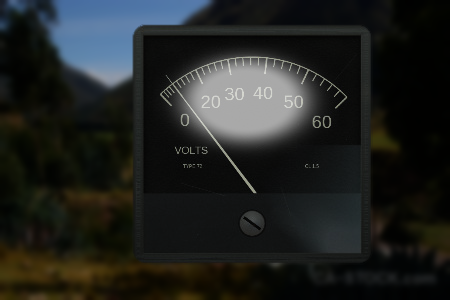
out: 10 V
